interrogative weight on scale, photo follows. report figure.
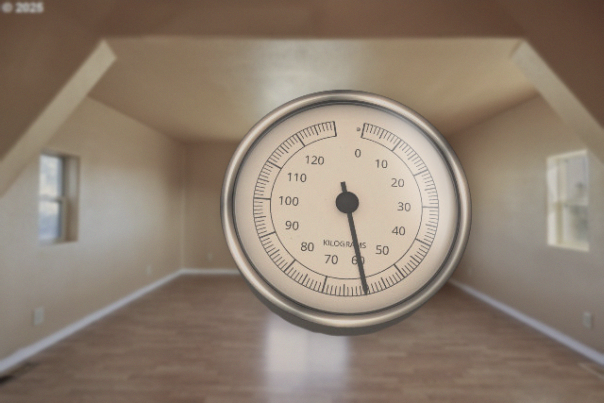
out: 60 kg
